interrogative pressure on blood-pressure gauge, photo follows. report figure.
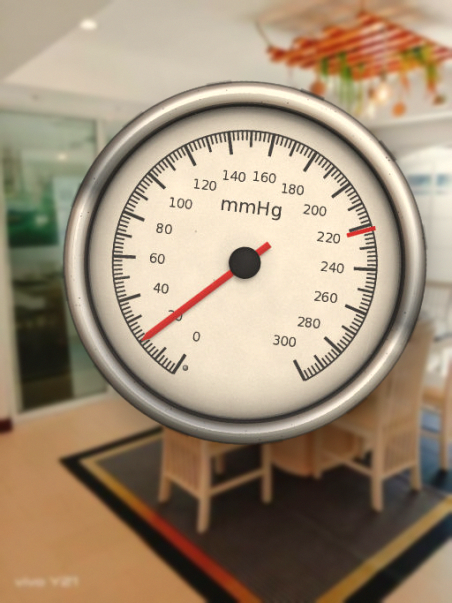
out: 20 mmHg
